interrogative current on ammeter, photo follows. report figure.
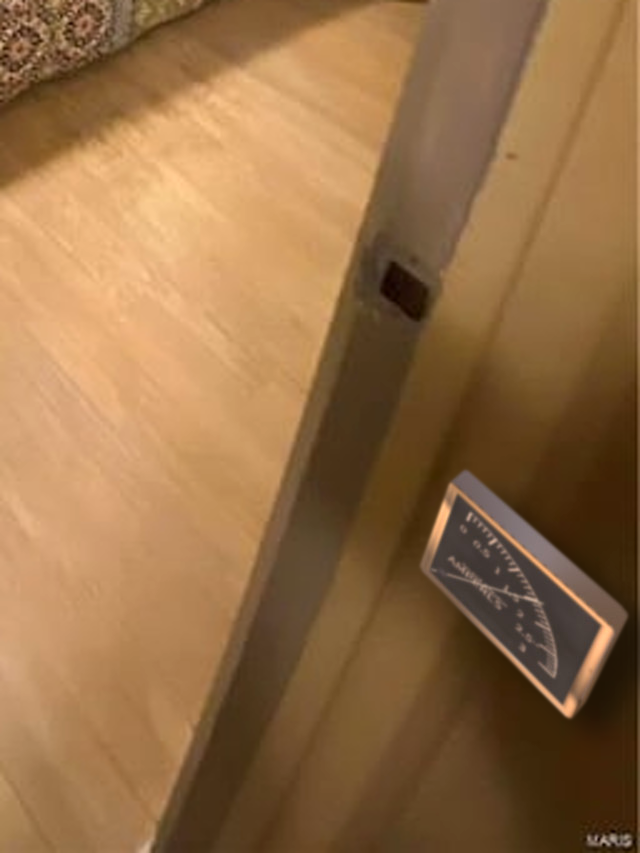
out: 1.5 A
